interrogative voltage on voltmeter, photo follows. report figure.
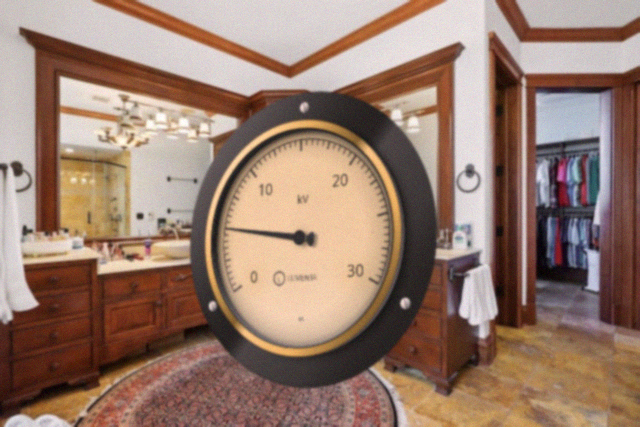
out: 5 kV
